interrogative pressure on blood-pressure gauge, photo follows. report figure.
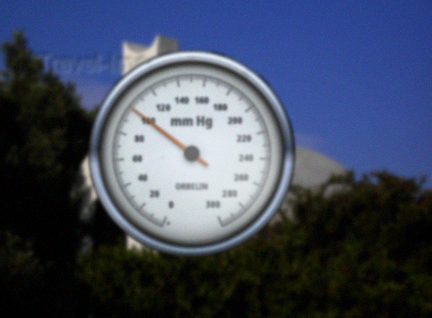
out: 100 mmHg
